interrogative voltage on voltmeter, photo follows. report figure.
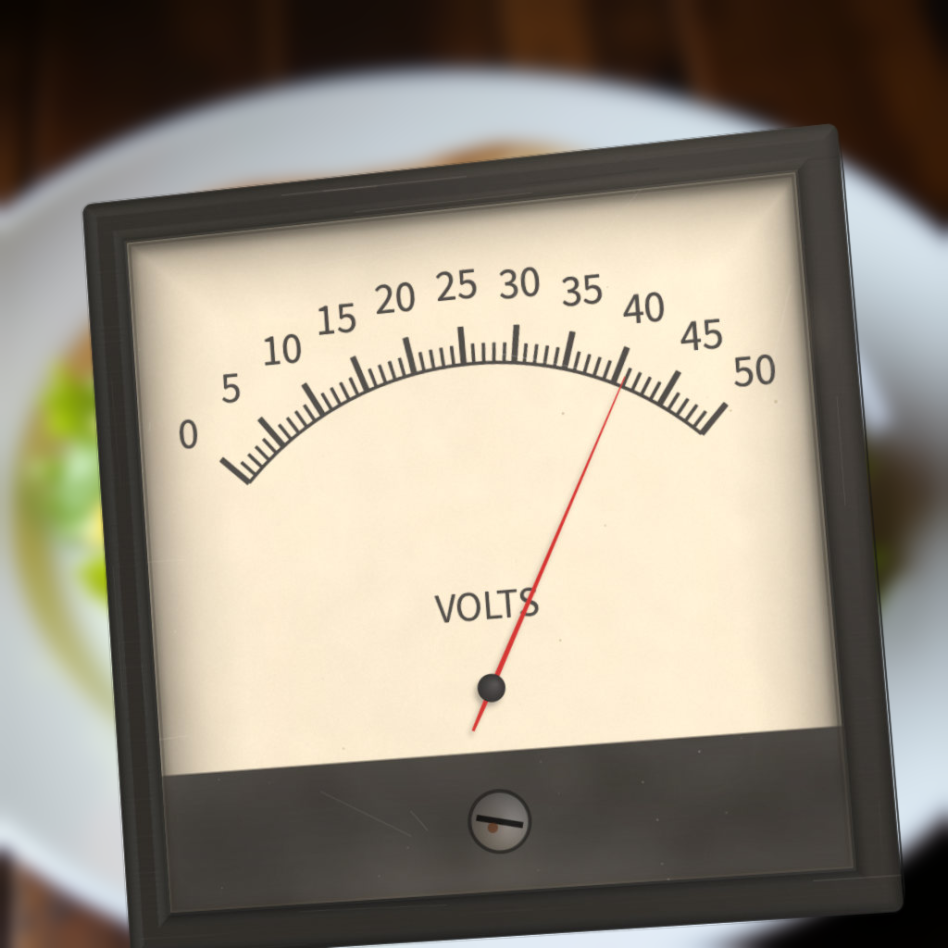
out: 41 V
